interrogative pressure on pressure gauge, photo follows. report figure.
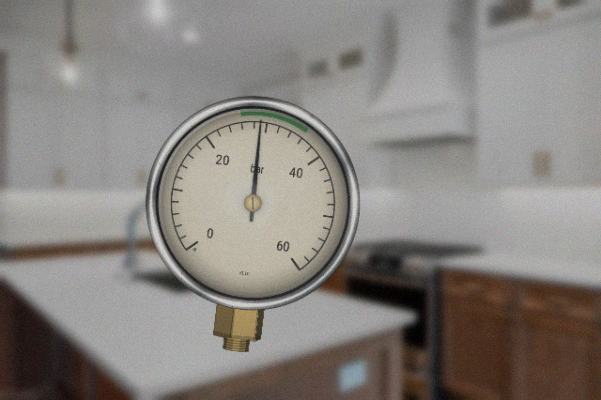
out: 29 bar
